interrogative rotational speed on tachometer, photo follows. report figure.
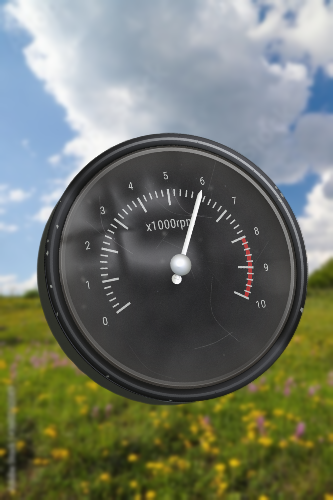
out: 6000 rpm
